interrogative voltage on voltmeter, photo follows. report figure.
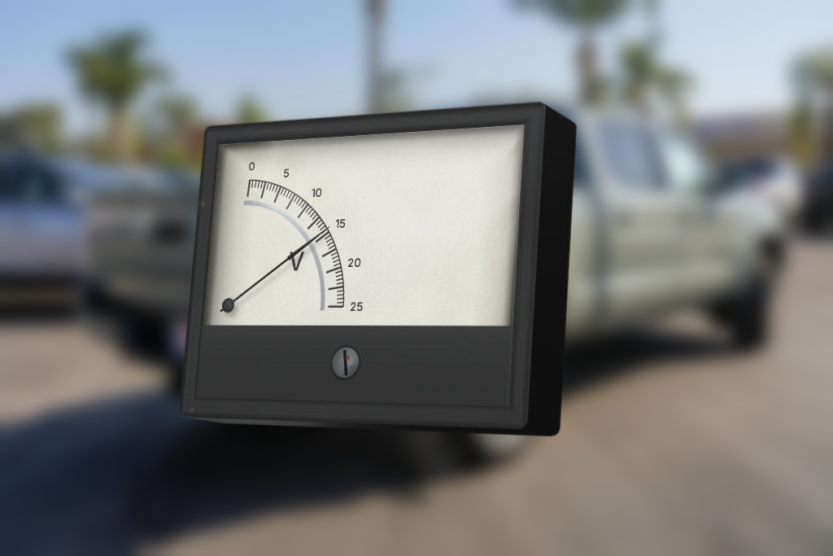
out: 15 V
